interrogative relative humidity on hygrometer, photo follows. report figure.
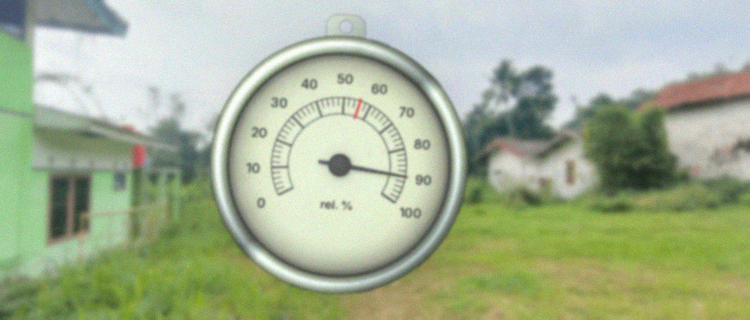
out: 90 %
